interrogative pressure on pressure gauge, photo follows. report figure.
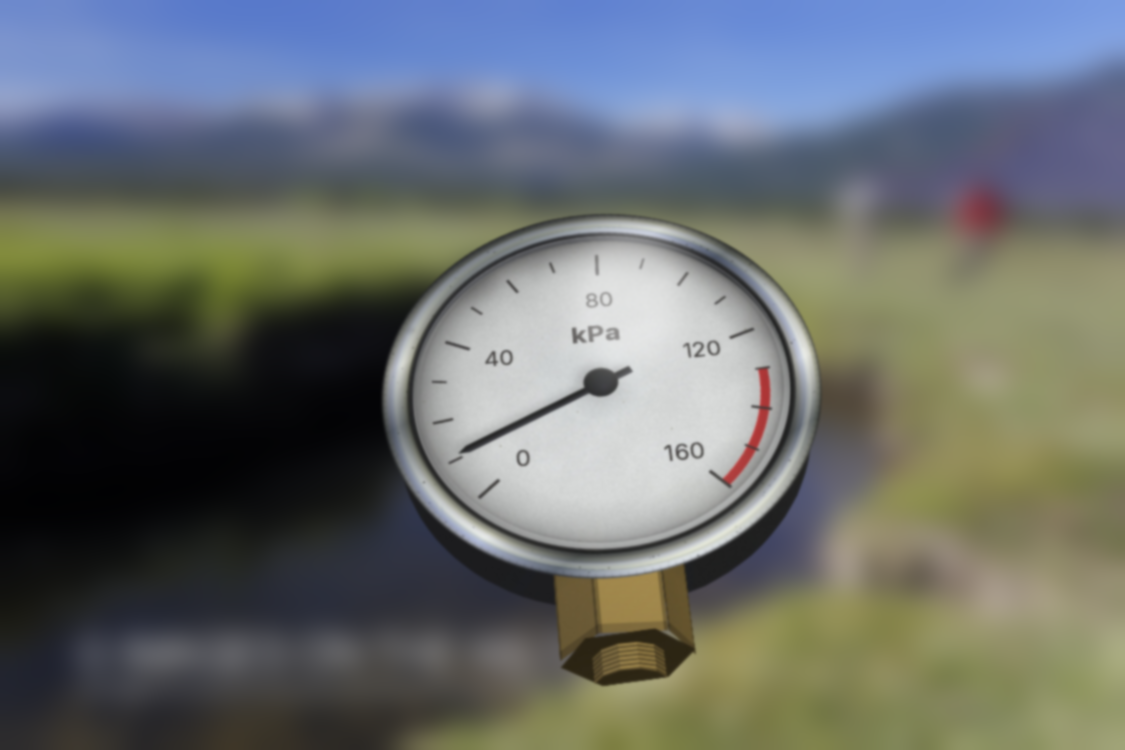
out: 10 kPa
